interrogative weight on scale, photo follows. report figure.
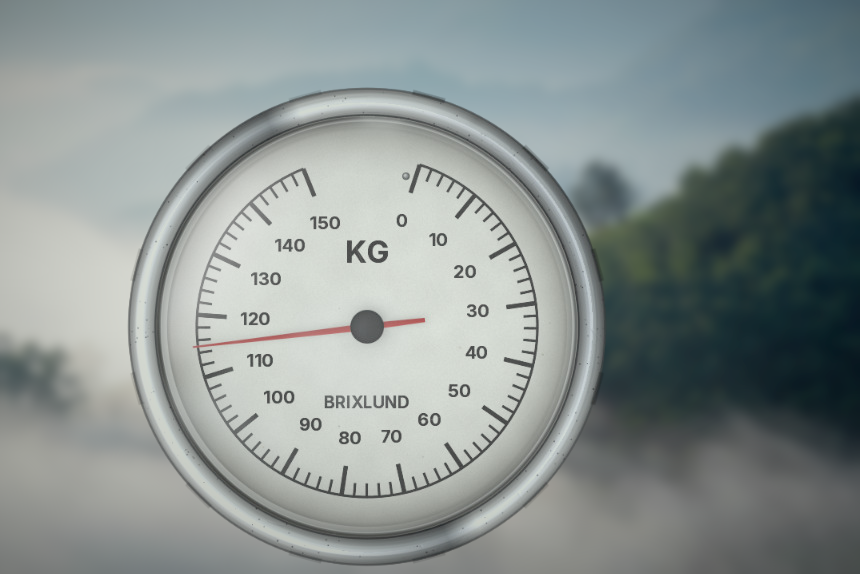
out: 115 kg
